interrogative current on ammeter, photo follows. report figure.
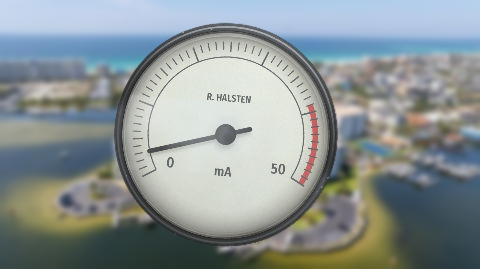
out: 3 mA
